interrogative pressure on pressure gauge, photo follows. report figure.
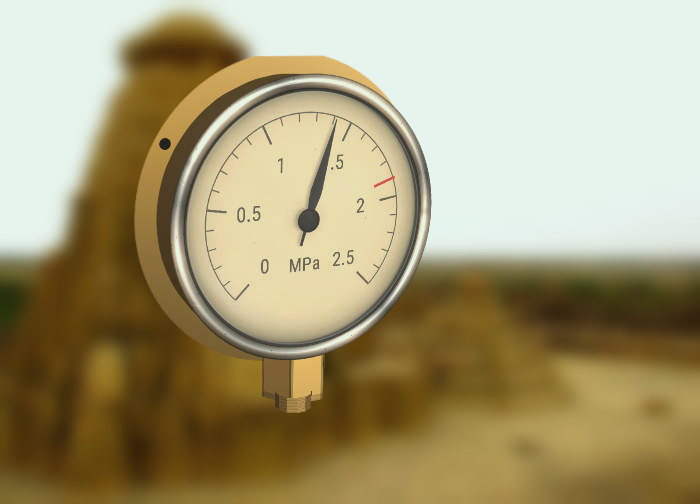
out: 1.4 MPa
